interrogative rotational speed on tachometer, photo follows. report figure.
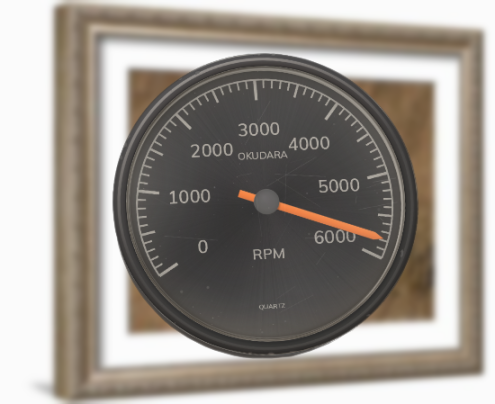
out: 5800 rpm
